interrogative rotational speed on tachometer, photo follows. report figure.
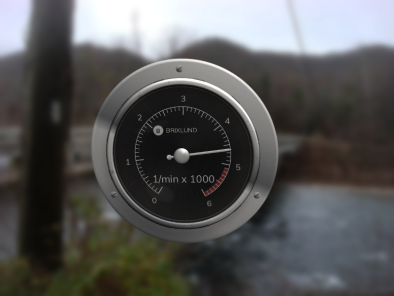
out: 4600 rpm
